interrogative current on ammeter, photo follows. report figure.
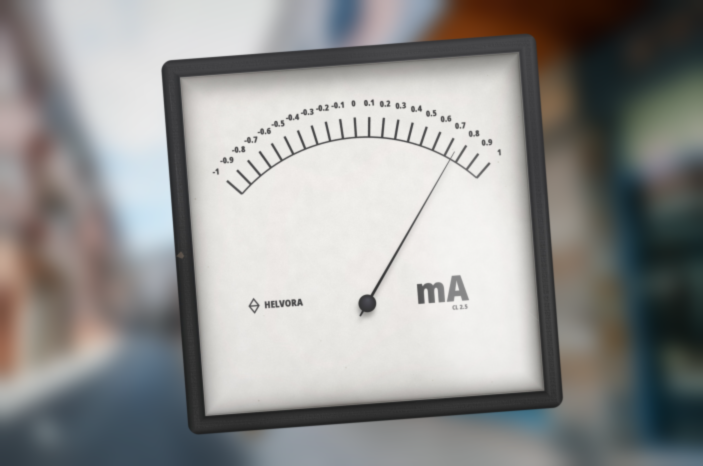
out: 0.75 mA
